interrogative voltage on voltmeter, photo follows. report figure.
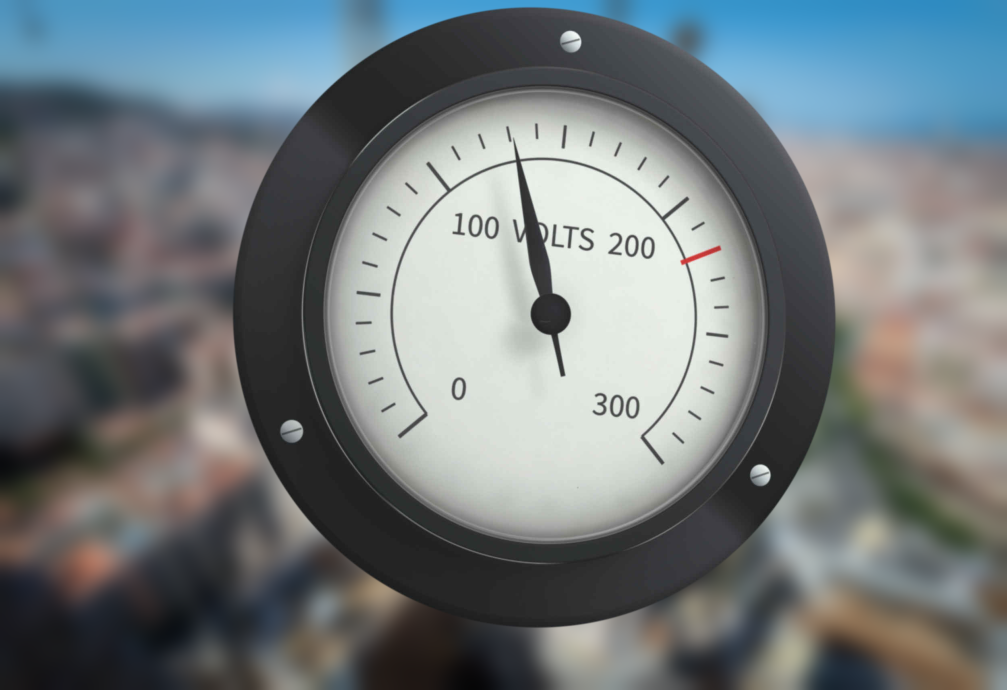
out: 130 V
